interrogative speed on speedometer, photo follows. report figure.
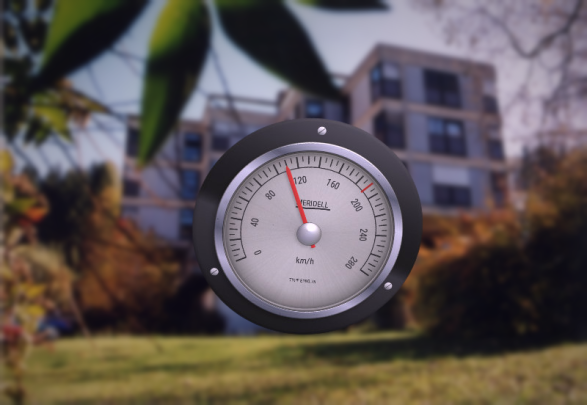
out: 110 km/h
